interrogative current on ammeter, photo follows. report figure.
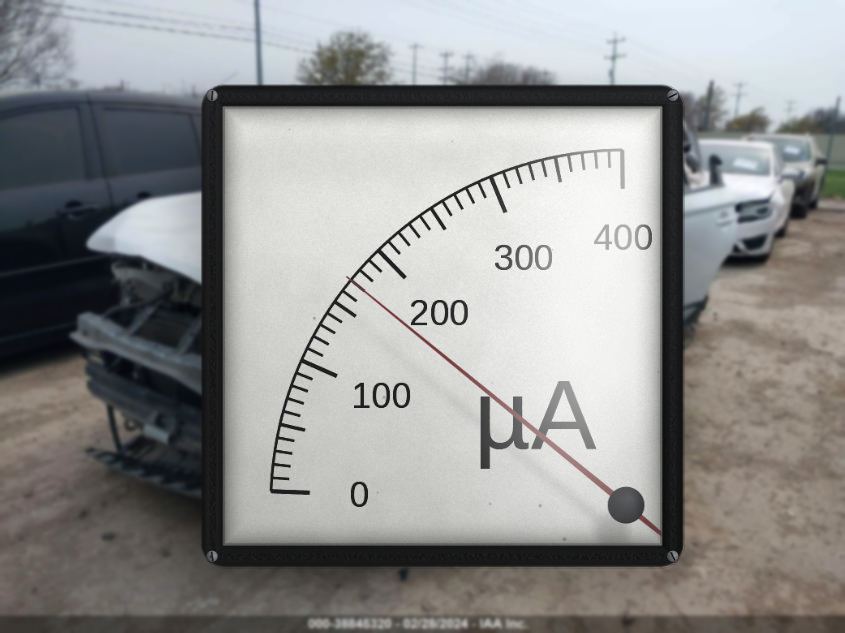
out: 170 µA
